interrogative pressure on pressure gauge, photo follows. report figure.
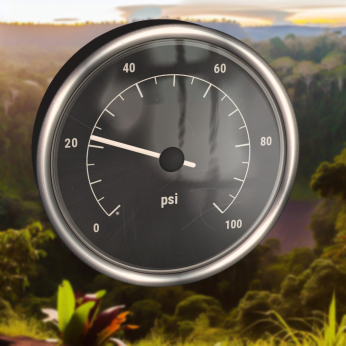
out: 22.5 psi
